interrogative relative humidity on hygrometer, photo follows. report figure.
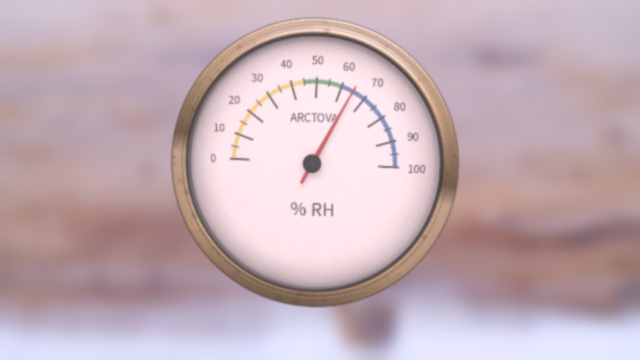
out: 65 %
